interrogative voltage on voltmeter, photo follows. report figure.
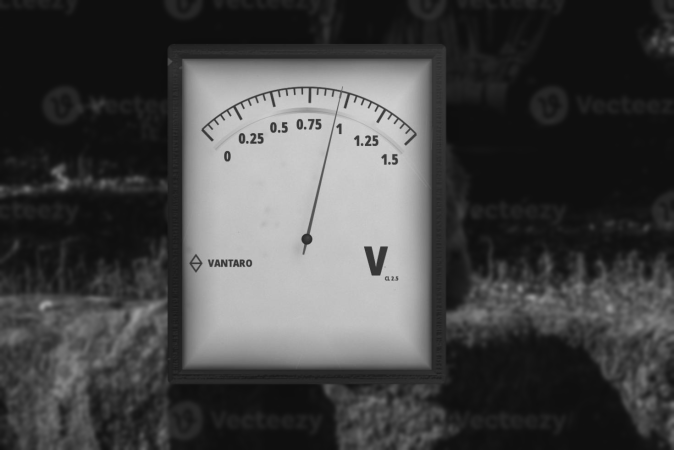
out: 0.95 V
